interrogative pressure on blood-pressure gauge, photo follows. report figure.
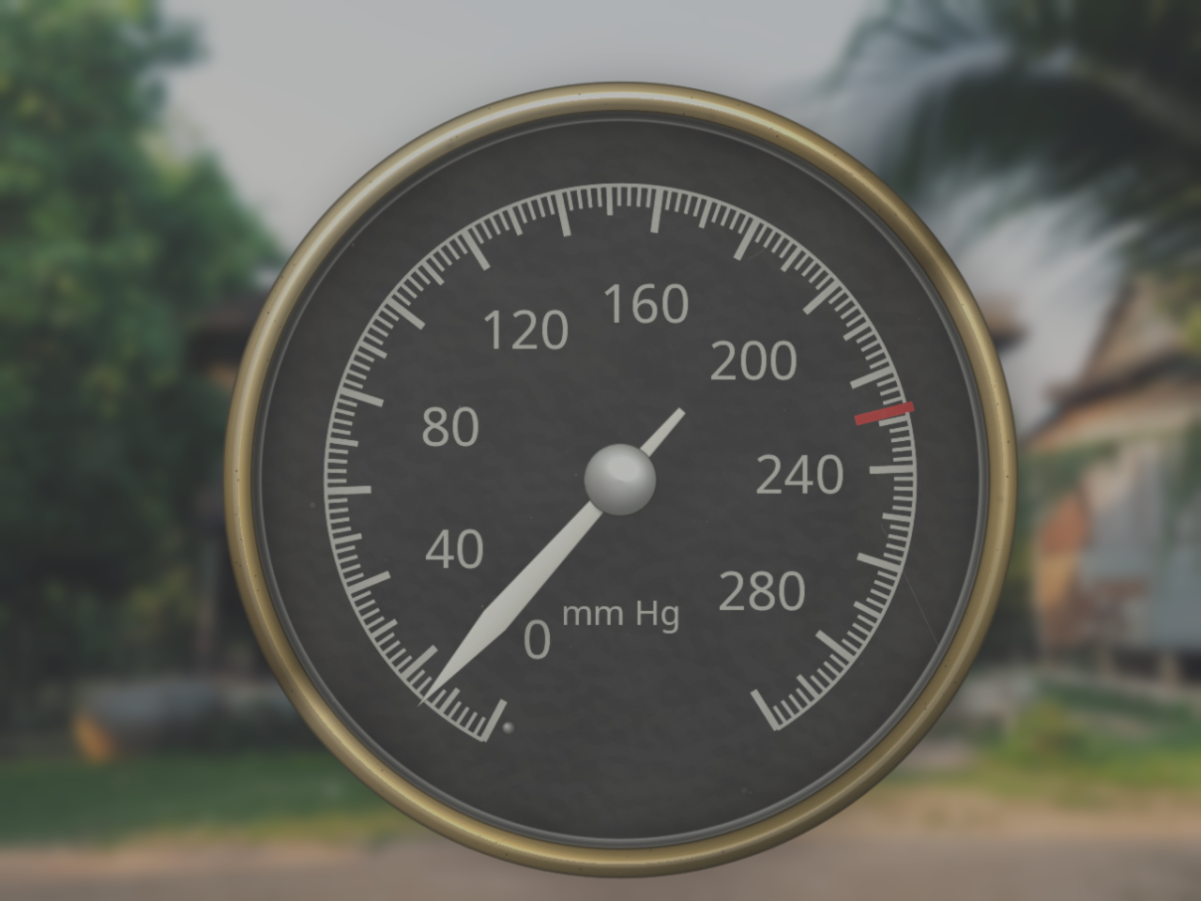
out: 14 mmHg
